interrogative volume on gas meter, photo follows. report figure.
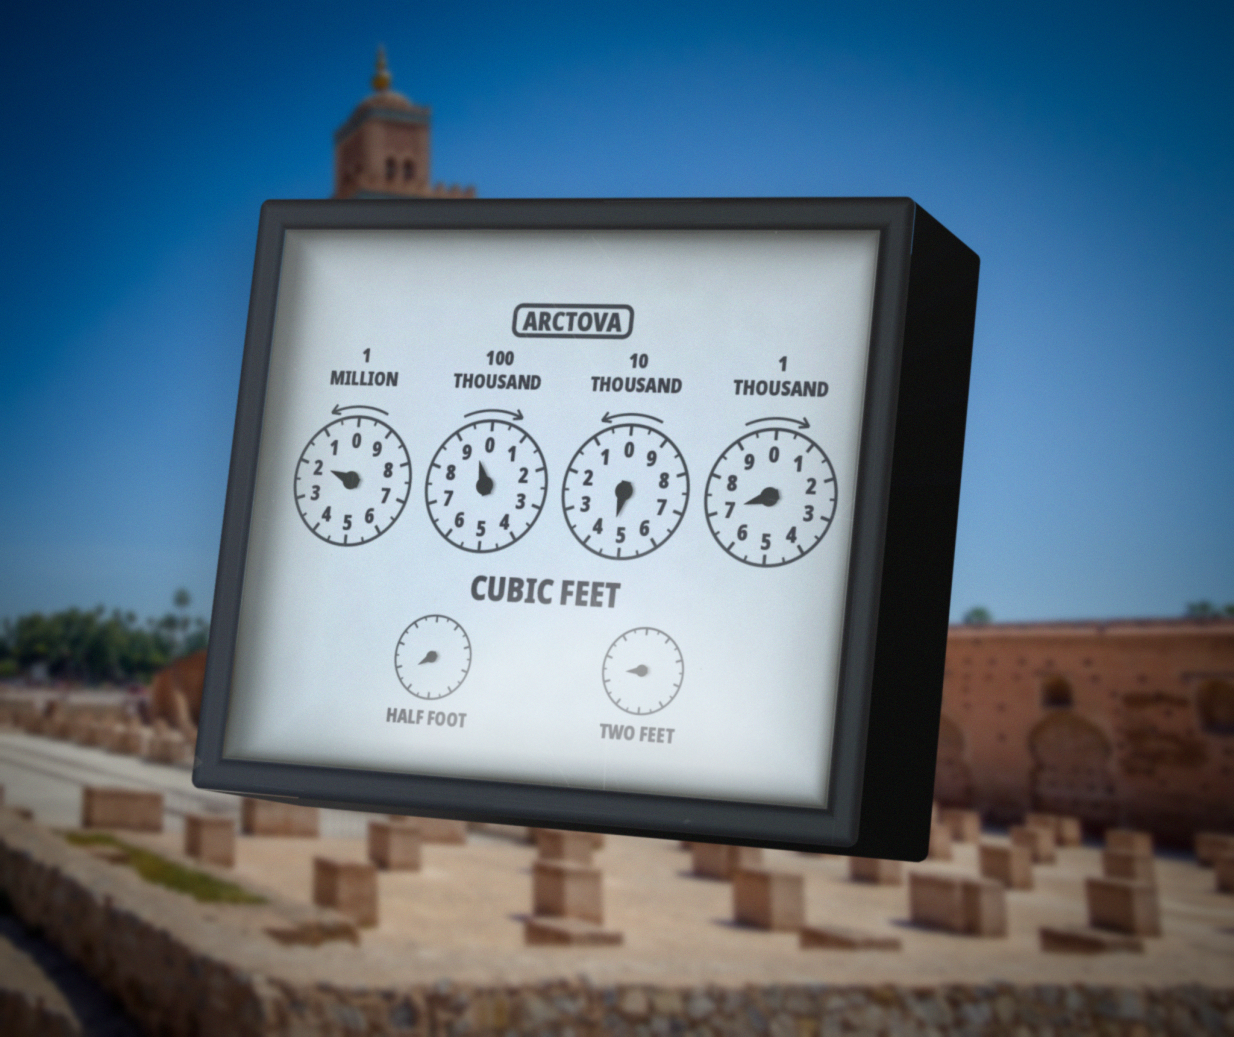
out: 194700 ft³
